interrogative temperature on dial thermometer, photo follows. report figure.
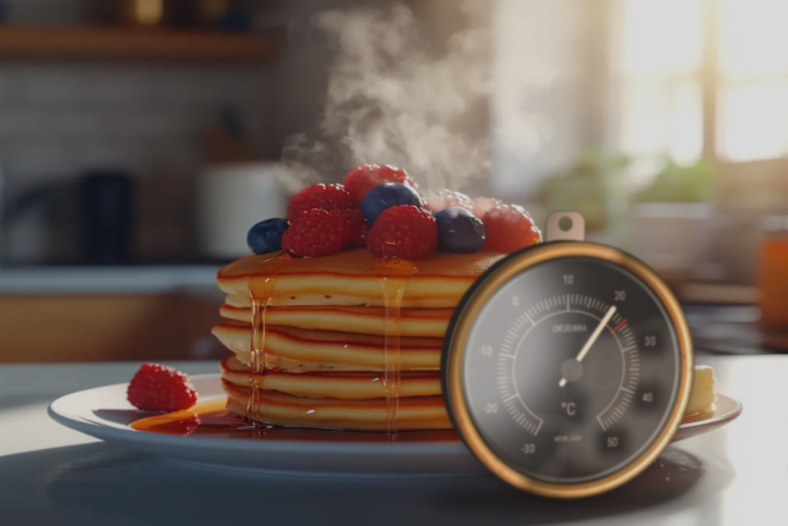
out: 20 °C
